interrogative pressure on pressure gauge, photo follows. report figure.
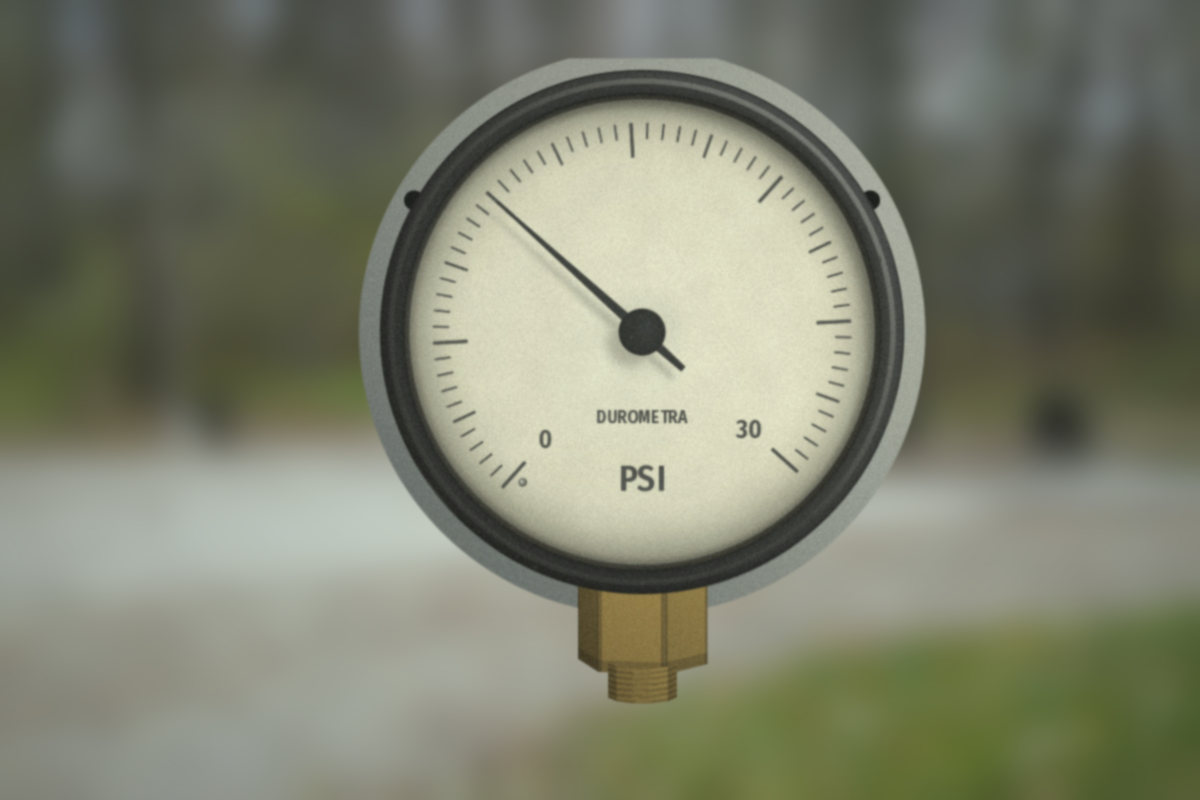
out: 10 psi
